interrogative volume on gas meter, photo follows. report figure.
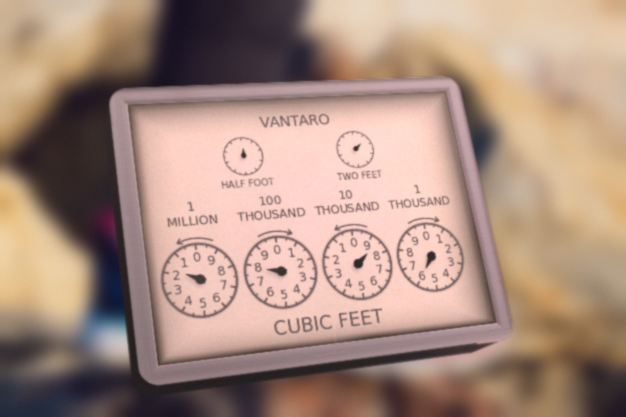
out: 178600 ft³
